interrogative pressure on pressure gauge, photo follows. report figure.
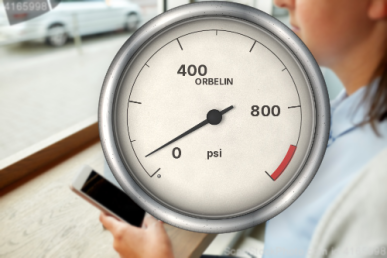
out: 50 psi
